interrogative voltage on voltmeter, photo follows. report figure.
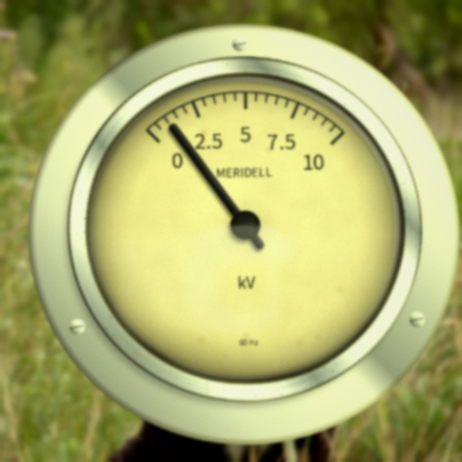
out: 1 kV
